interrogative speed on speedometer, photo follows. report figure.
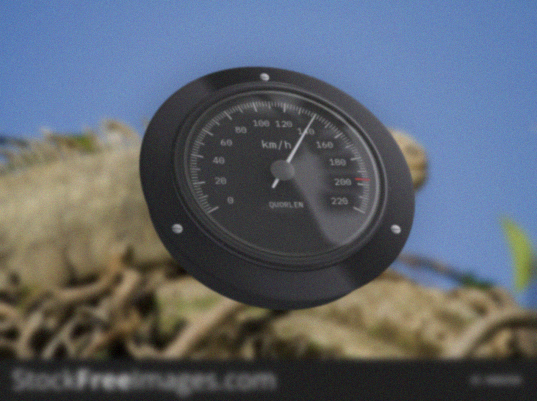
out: 140 km/h
